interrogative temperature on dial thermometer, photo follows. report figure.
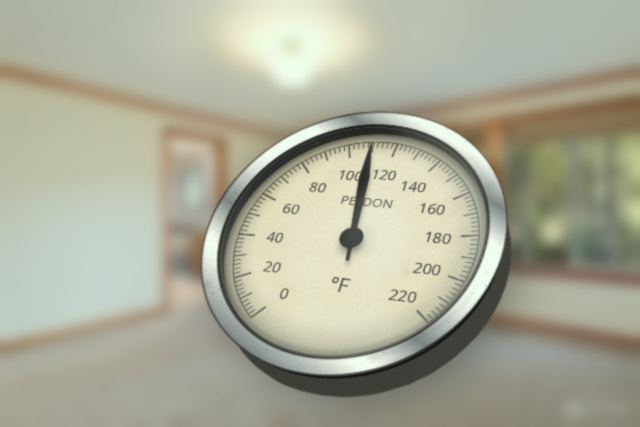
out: 110 °F
